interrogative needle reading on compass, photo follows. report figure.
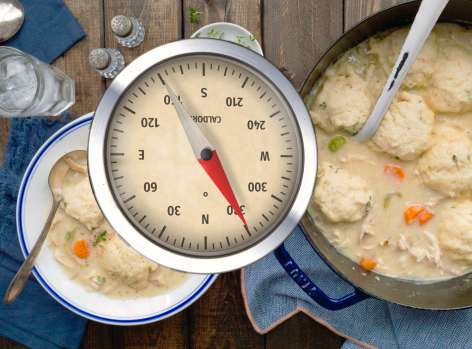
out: 330 °
